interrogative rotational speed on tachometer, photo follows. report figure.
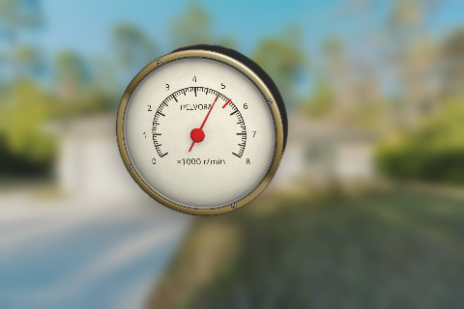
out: 5000 rpm
